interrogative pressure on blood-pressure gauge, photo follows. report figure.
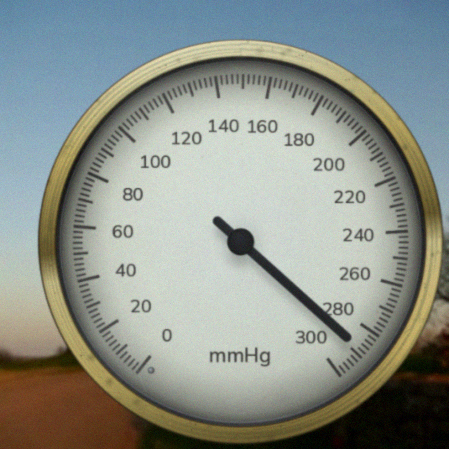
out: 288 mmHg
